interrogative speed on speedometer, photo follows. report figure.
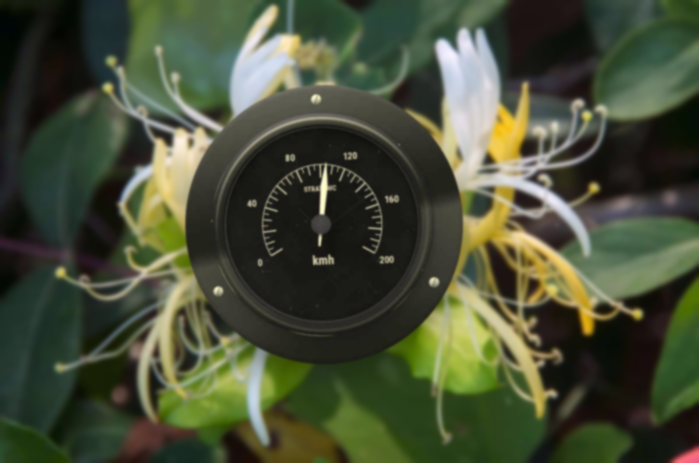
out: 105 km/h
